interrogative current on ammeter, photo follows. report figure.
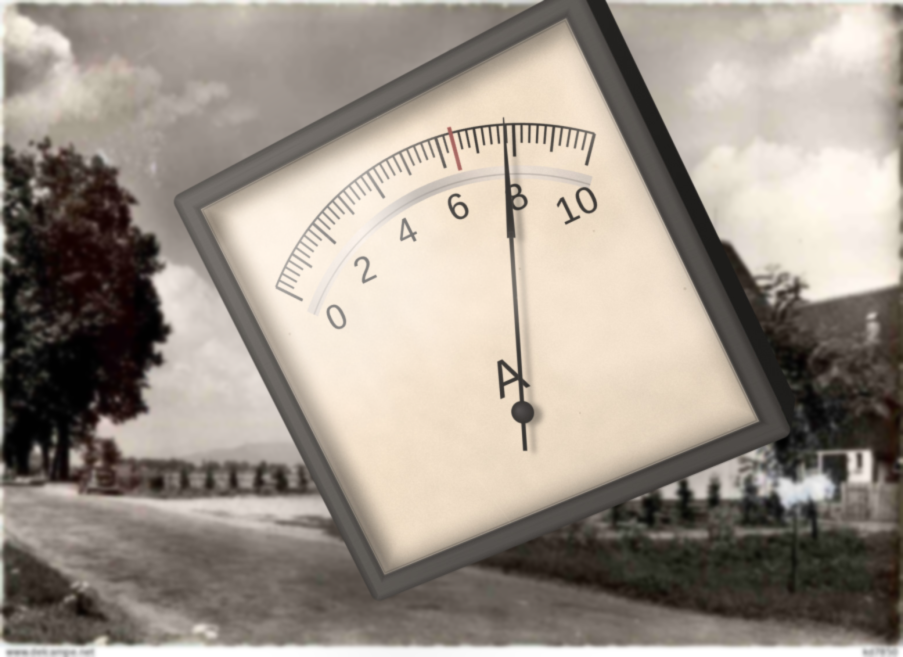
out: 7.8 A
